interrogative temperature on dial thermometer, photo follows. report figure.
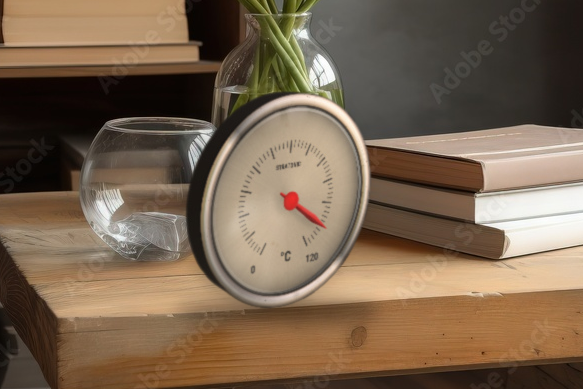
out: 110 °C
